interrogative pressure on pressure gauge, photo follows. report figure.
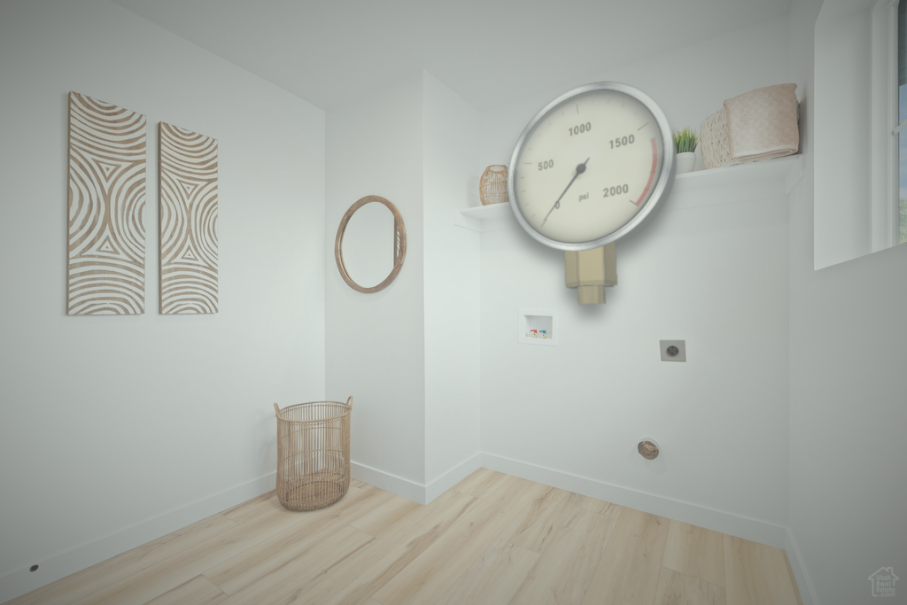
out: 0 psi
